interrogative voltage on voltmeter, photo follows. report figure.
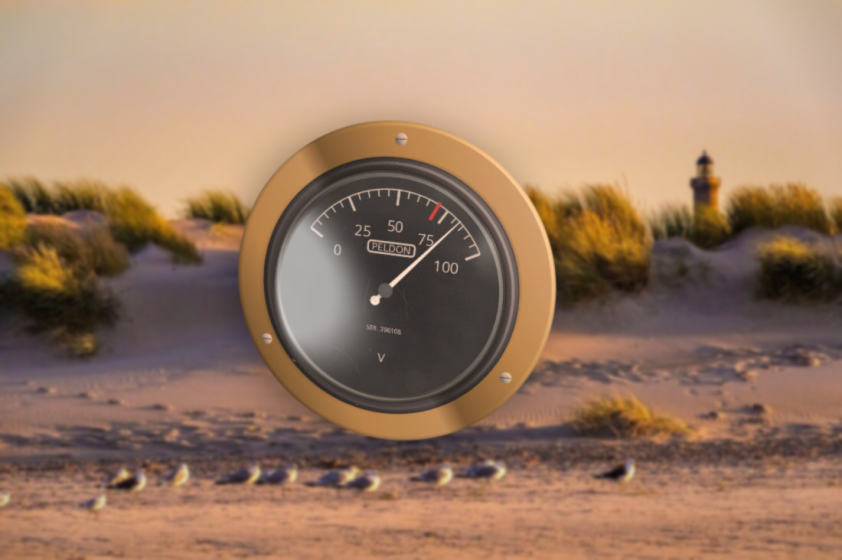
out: 82.5 V
